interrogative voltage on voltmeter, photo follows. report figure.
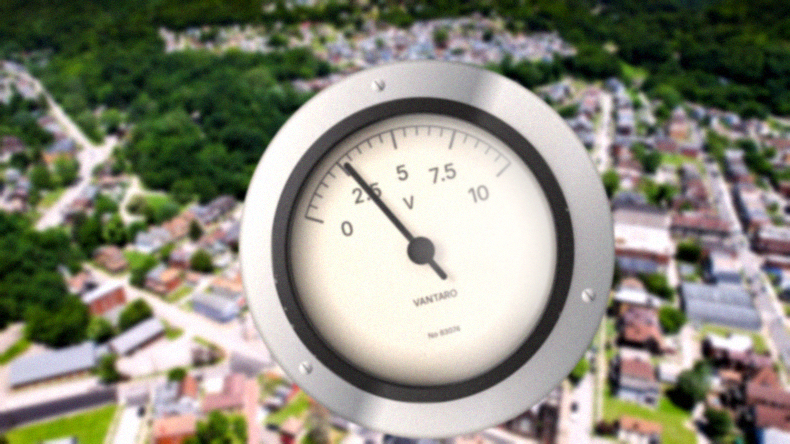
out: 2.75 V
